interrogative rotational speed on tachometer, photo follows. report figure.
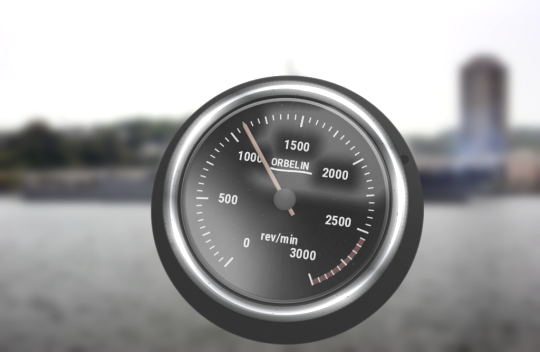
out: 1100 rpm
